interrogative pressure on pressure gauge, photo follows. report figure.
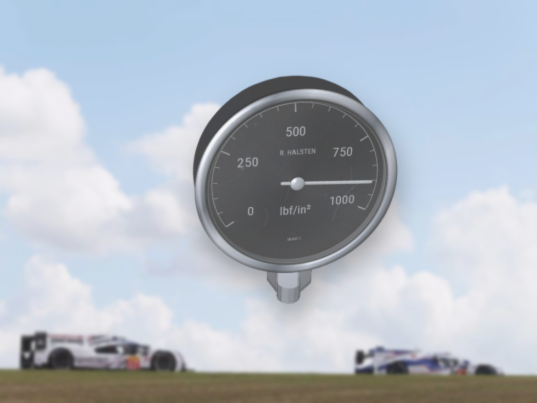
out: 900 psi
